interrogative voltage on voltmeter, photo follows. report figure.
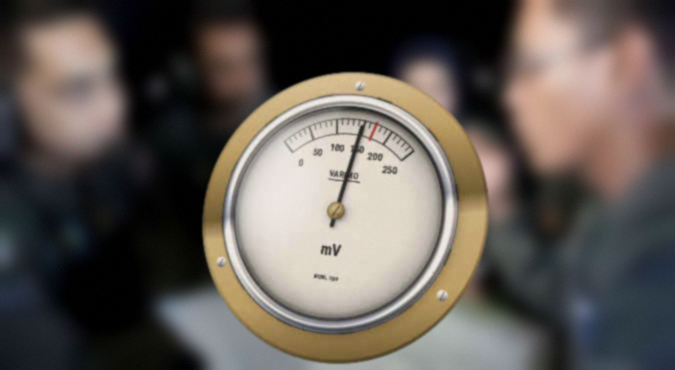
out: 150 mV
